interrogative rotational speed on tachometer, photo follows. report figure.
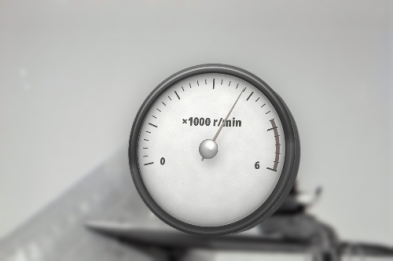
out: 3800 rpm
